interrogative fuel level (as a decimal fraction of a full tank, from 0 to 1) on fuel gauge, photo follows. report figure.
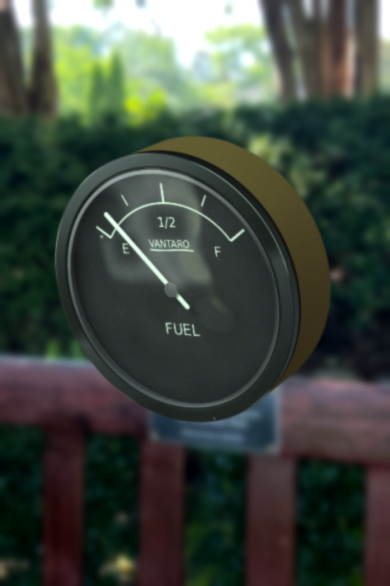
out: 0.125
